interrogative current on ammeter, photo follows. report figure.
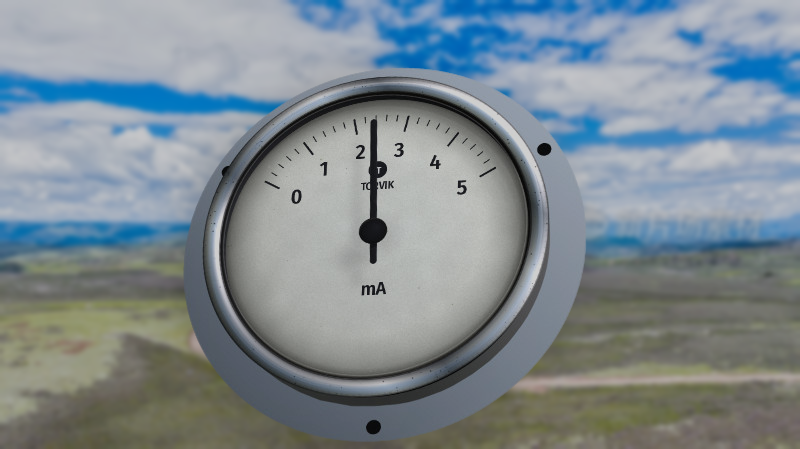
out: 2.4 mA
